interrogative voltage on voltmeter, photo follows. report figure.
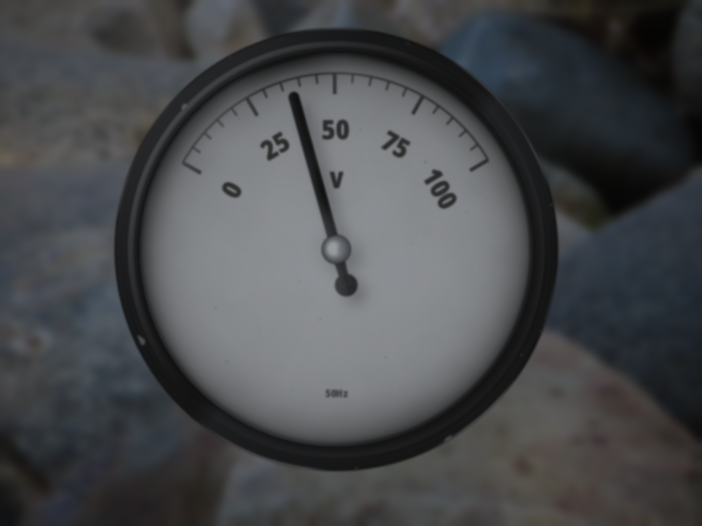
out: 37.5 V
